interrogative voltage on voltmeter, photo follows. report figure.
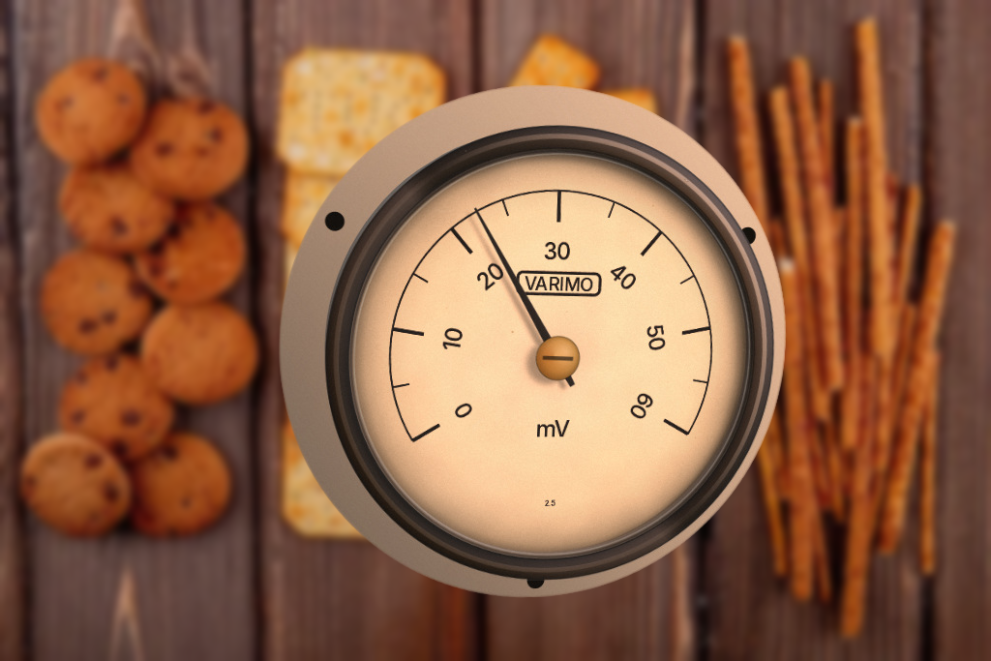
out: 22.5 mV
